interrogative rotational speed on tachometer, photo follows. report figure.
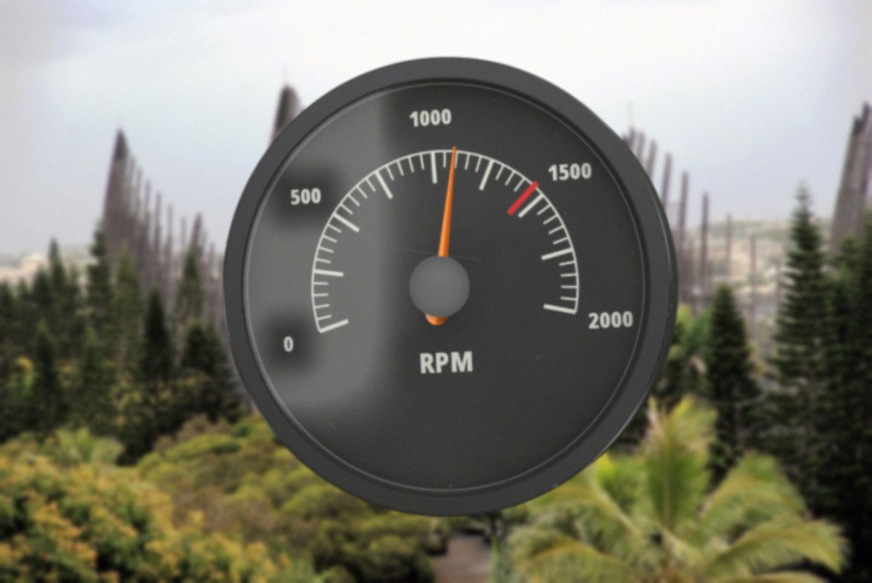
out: 1100 rpm
